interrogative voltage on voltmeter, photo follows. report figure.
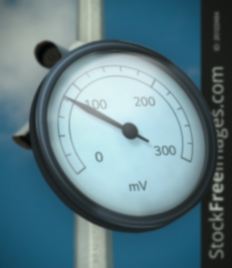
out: 80 mV
